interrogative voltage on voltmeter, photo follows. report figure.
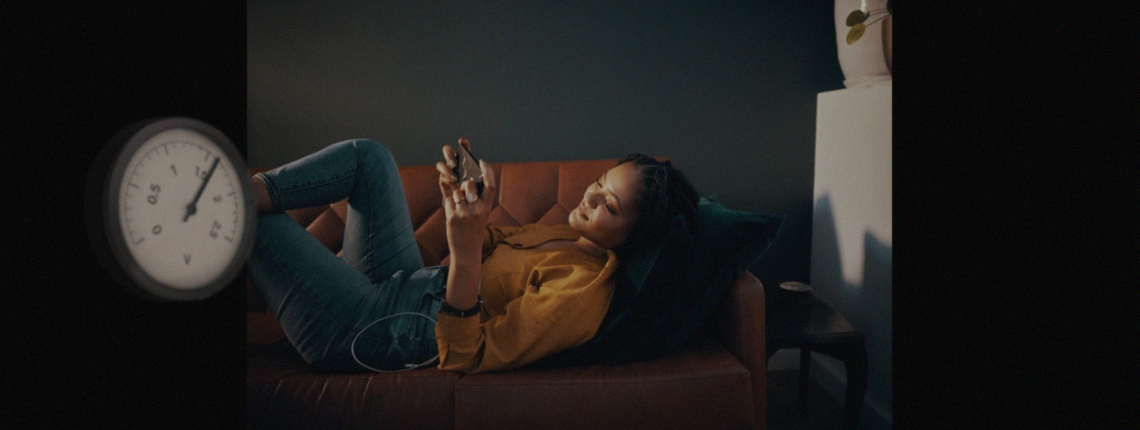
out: 1.6 V
